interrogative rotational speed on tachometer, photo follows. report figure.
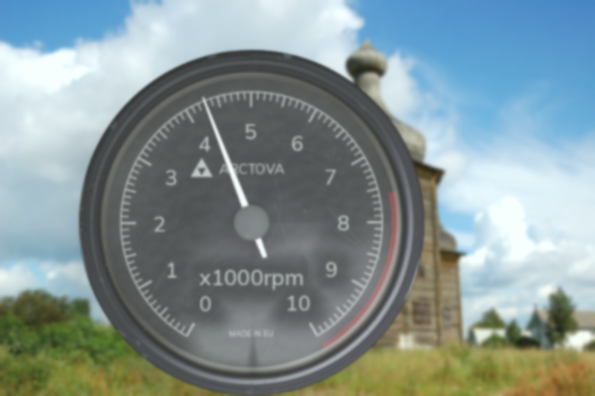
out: 4300 rpm
